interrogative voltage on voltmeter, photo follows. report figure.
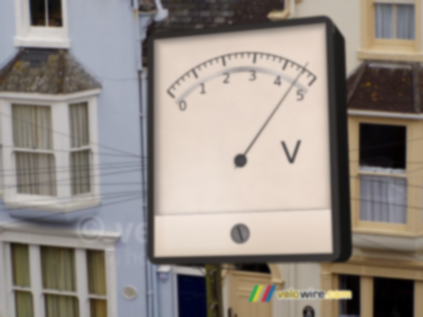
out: 4.6 V
